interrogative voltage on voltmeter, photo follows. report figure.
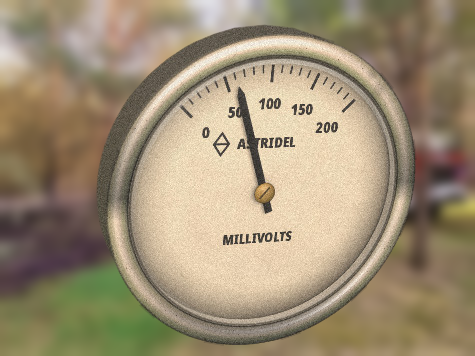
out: 60 mV
